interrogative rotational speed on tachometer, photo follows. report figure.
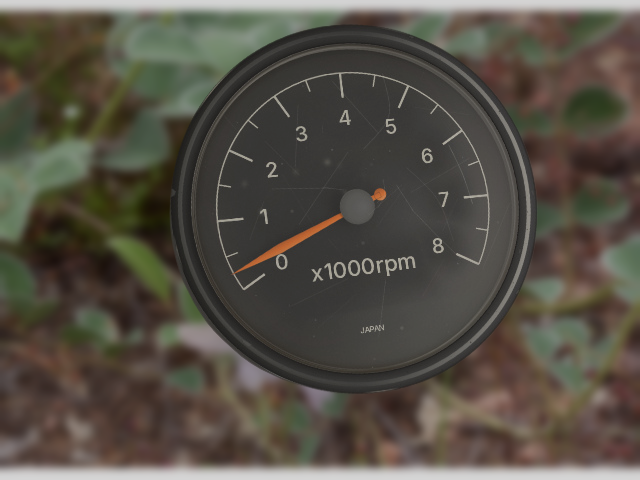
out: 250 rpm
